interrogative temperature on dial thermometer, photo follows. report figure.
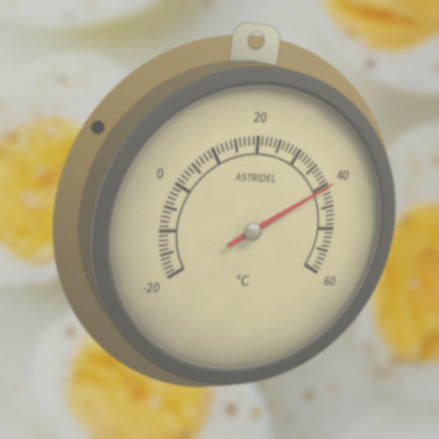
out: 40 °C
